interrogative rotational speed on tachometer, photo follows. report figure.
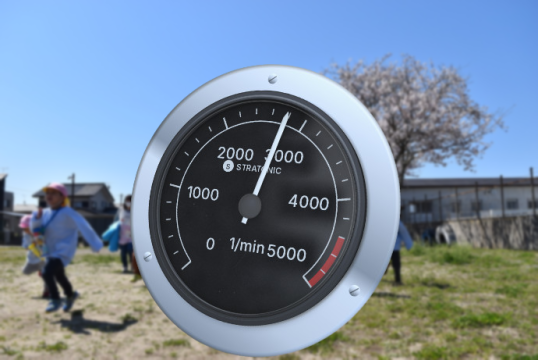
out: 2800 rpm
